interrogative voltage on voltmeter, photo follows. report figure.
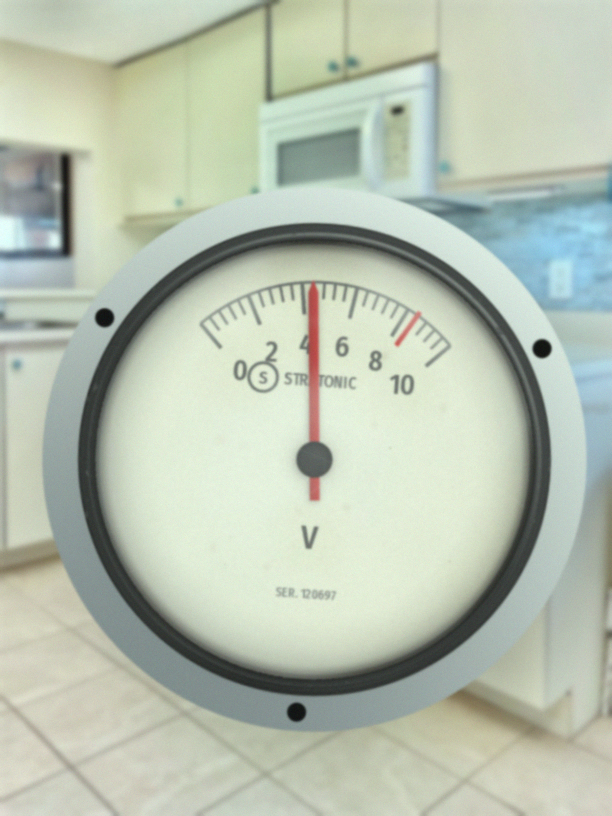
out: 4.4 V
